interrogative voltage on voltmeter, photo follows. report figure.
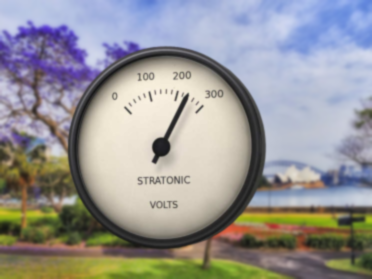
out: 240 V
